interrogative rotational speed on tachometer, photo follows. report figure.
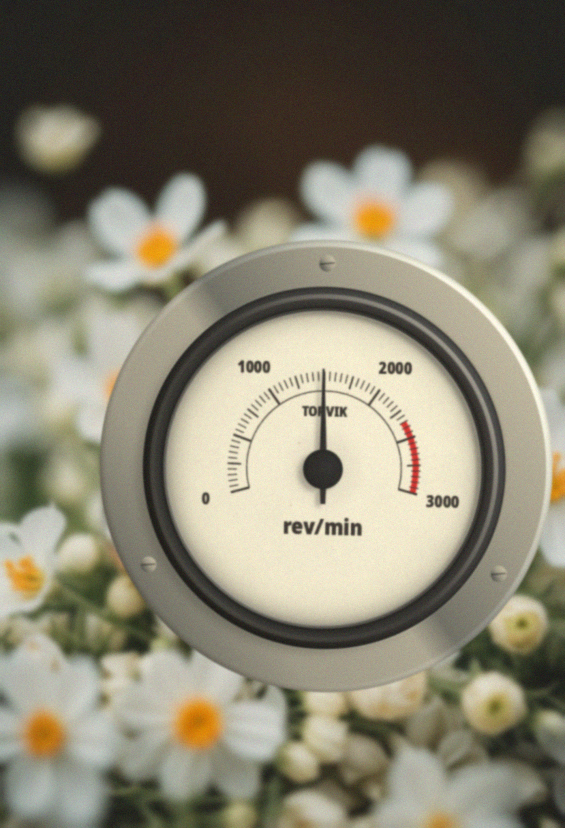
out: 1500 rpm
